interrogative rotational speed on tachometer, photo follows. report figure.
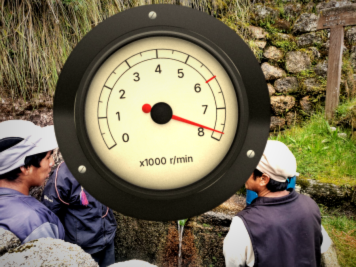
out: 7750 rpm
